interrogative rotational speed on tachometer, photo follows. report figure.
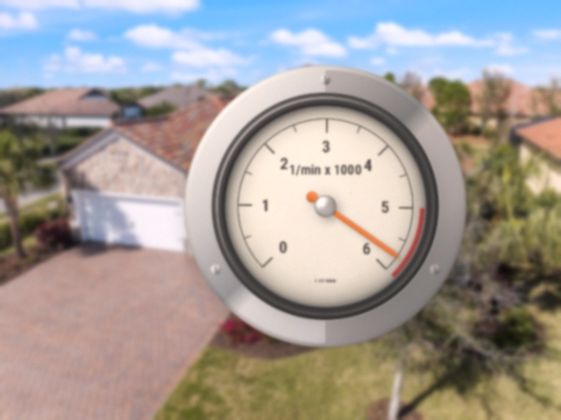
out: 5750 rpm
